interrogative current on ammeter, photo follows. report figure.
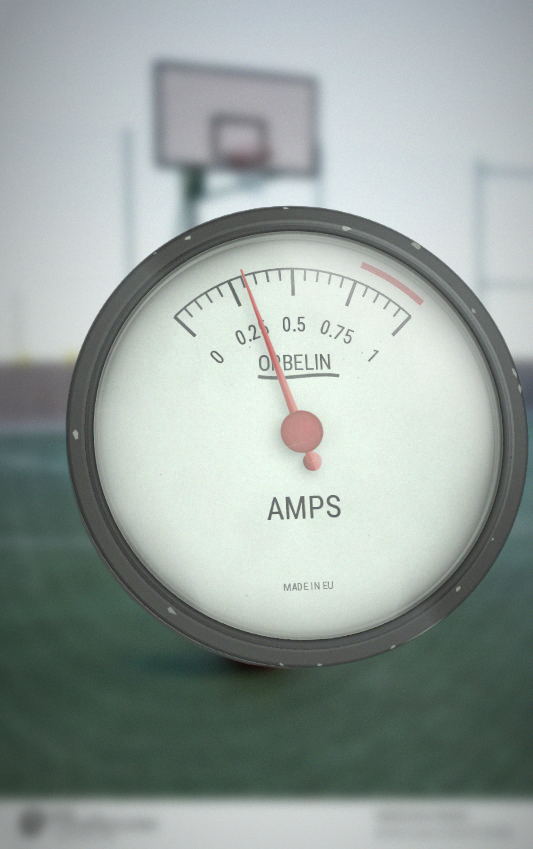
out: 0.3 A
